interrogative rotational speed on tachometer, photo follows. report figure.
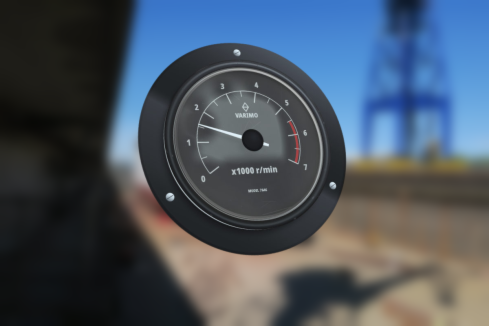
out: 1500 rpm
